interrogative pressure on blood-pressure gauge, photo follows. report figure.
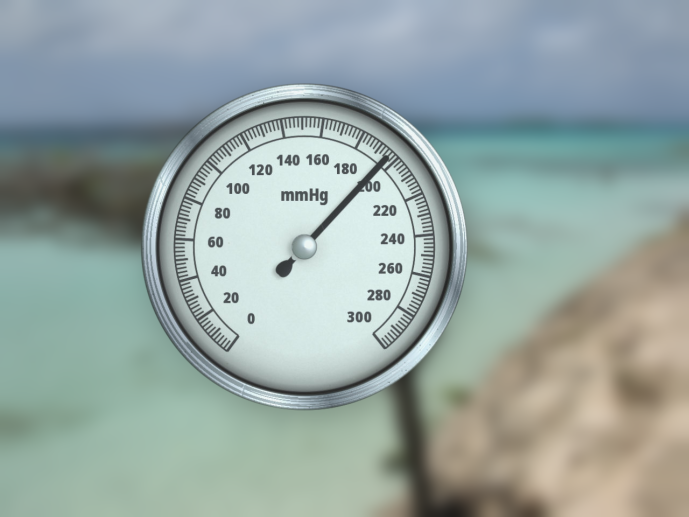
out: 196 mmHg
